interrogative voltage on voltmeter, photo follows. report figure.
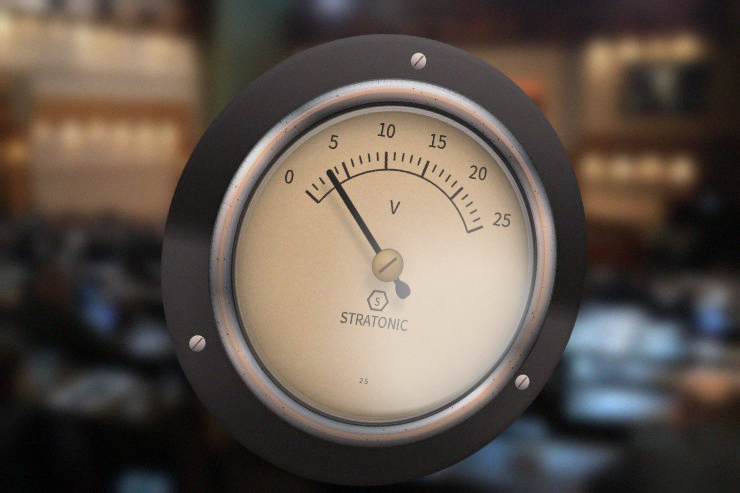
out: 3 V
